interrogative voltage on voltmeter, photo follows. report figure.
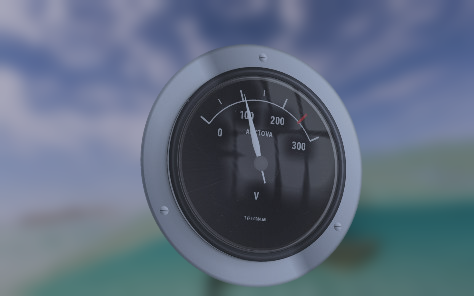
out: 100 V
